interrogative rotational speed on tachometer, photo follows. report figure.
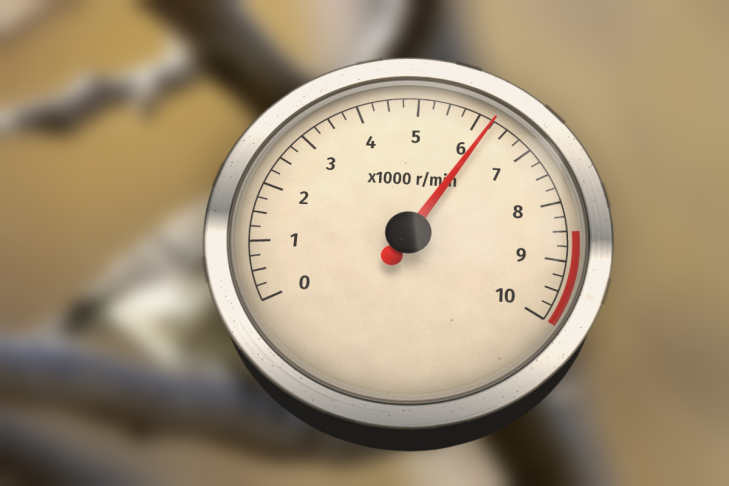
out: 6250 rpm
